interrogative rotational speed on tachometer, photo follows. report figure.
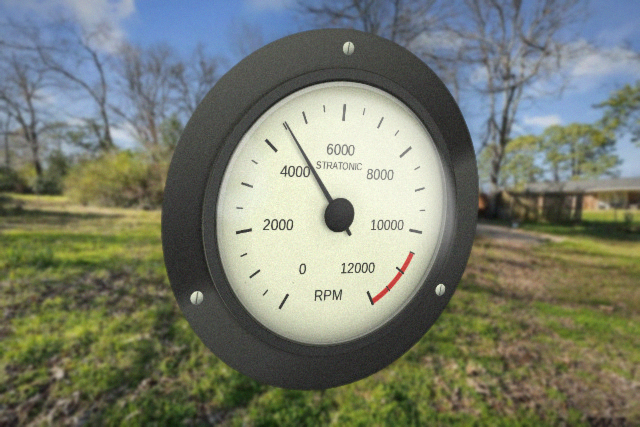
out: 4500 rpm
